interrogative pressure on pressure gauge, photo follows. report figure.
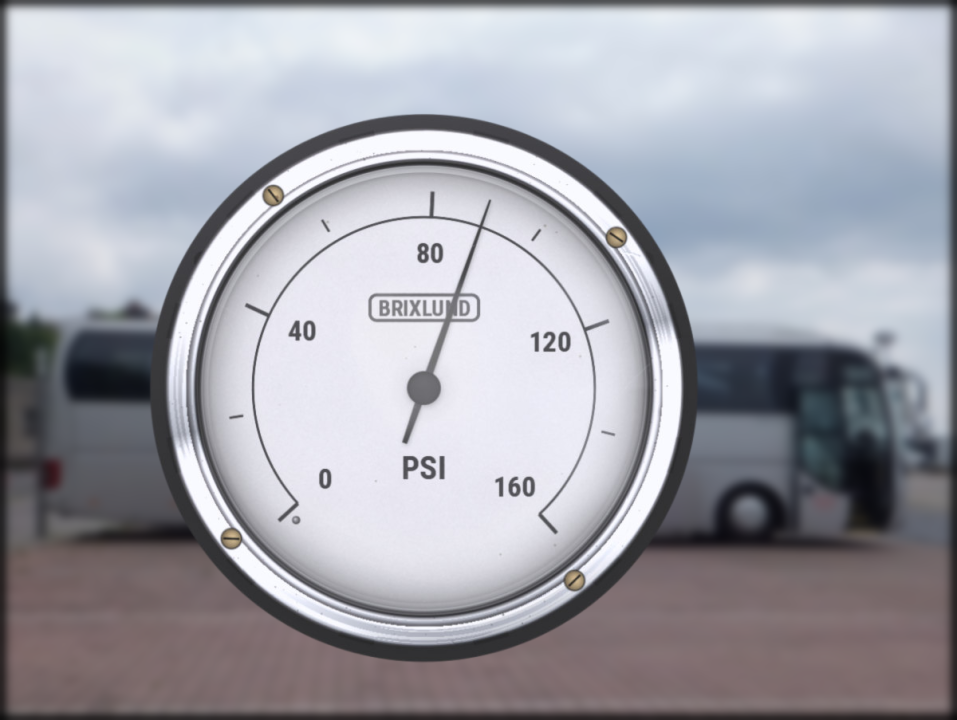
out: 90 psi
